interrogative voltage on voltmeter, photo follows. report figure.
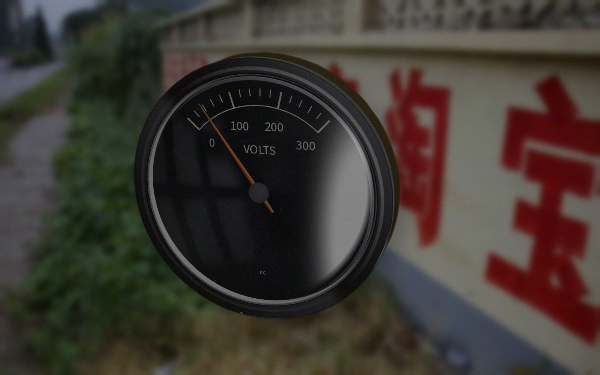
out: 40 V
